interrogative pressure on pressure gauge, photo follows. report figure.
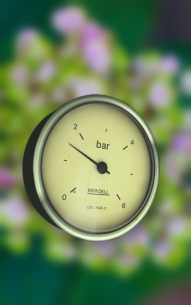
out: 1.5 bar
